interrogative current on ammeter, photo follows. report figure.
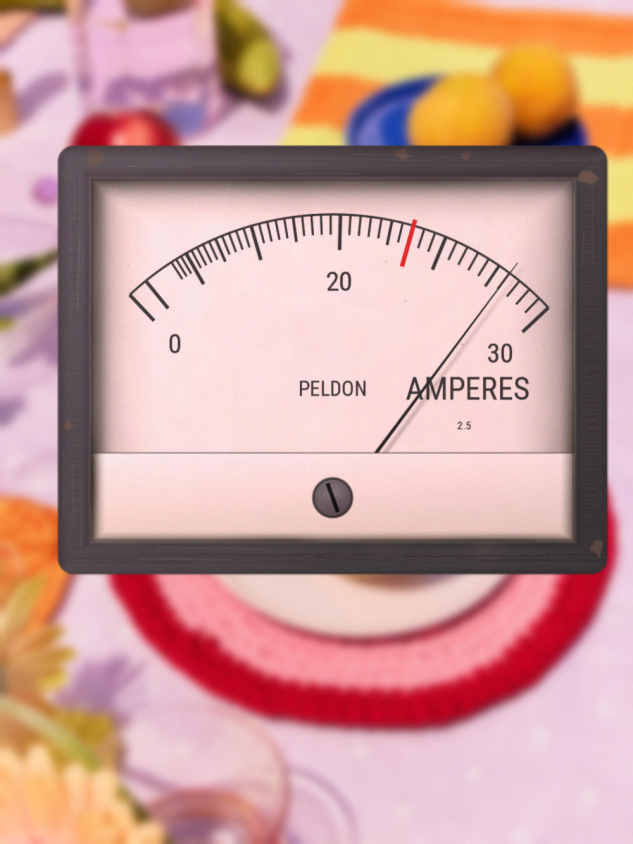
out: 28 A
